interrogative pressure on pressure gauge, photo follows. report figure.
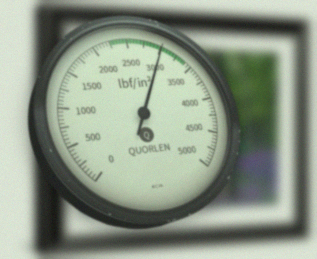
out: 3000 psi
